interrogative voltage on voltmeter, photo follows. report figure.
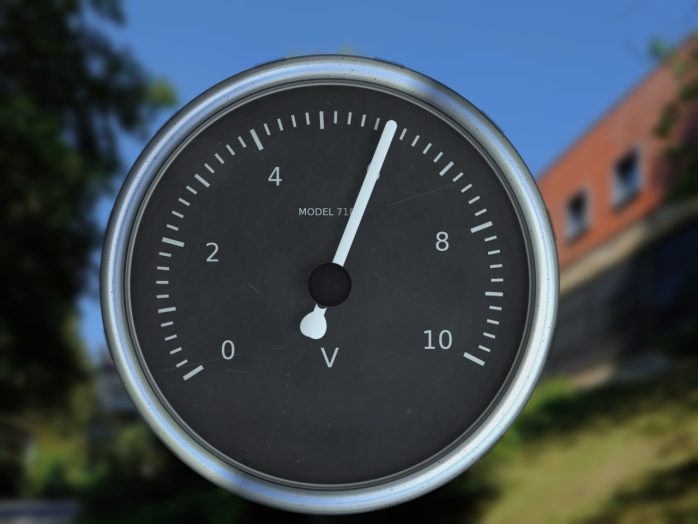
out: 6 V
